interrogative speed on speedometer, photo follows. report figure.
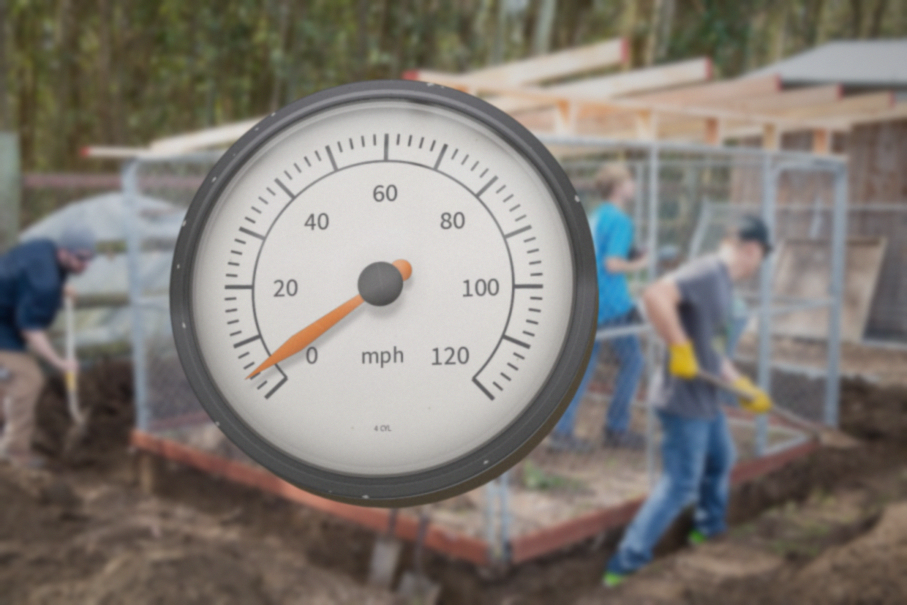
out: 4 mph
